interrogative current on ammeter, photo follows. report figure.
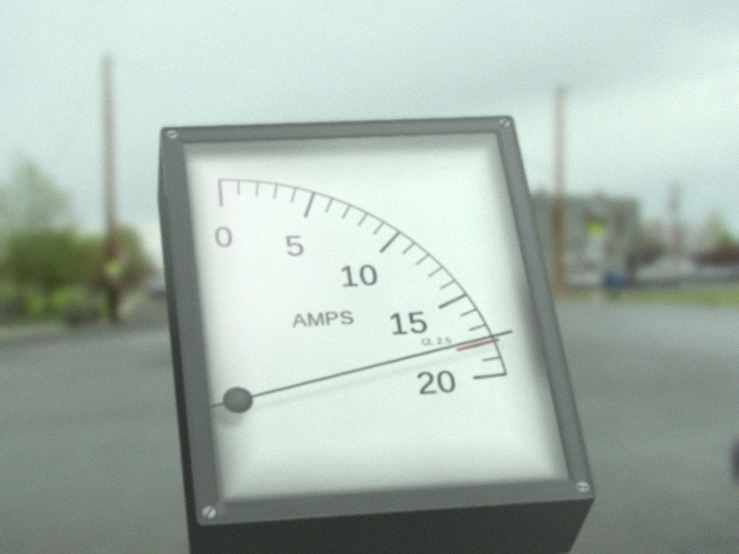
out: 18 A
